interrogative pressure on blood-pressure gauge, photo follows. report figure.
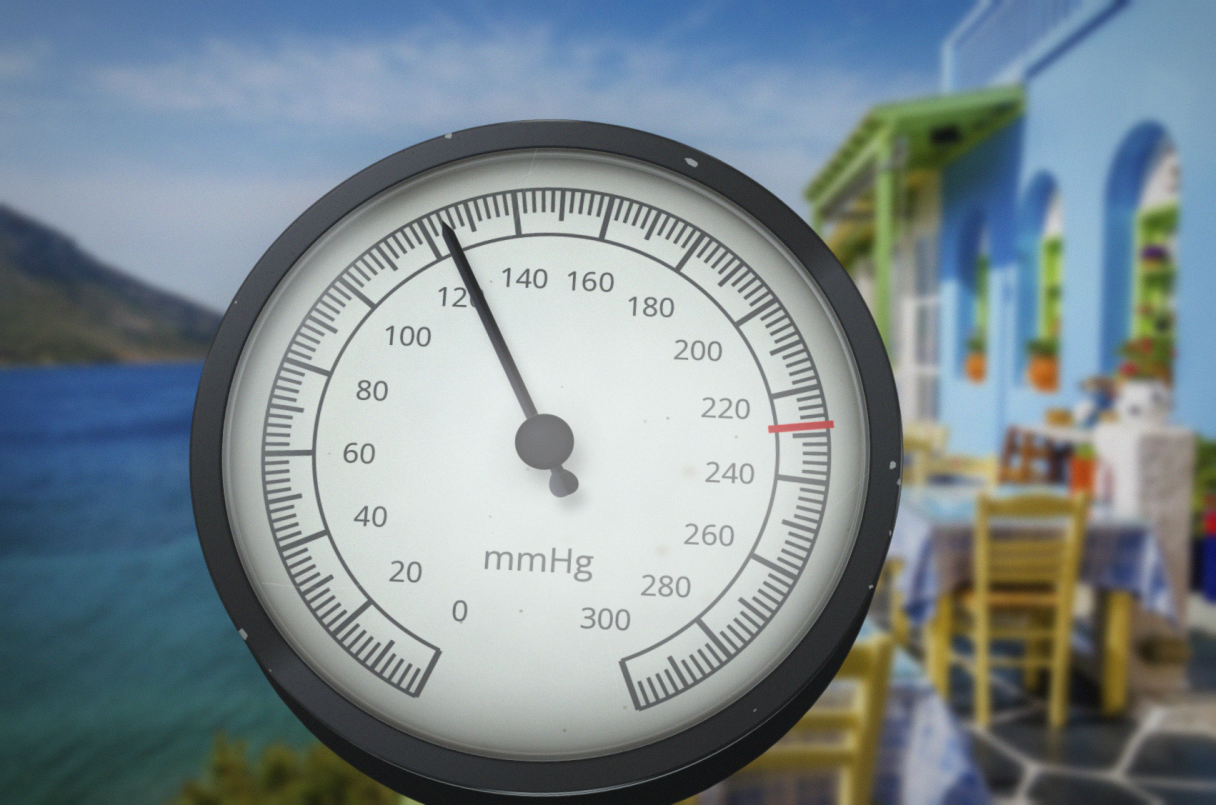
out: 124 mmHg
